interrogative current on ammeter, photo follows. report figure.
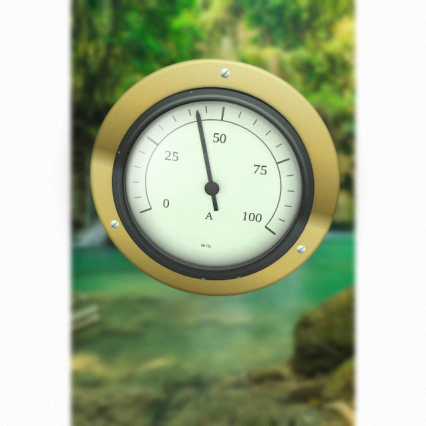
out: 42.5 A
